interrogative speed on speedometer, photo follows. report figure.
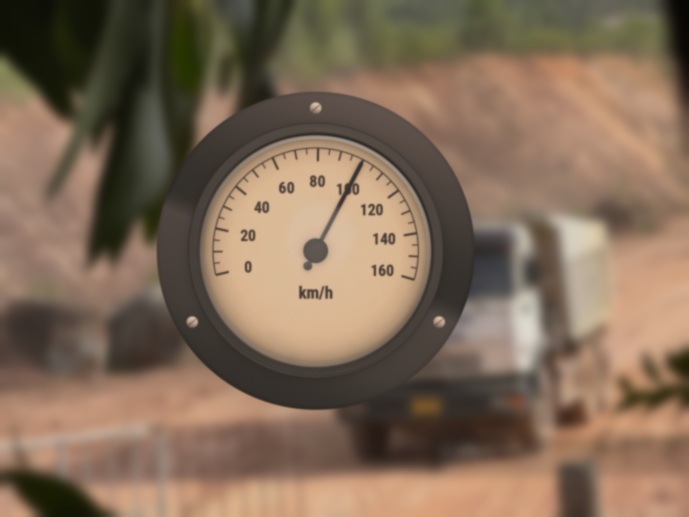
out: 100 km/h
